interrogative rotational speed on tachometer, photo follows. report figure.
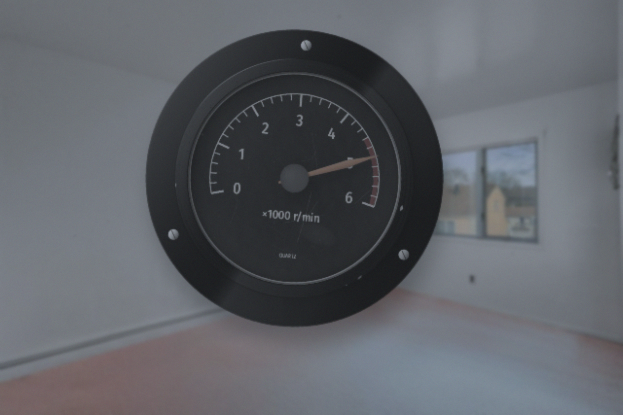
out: 5000 rpm
